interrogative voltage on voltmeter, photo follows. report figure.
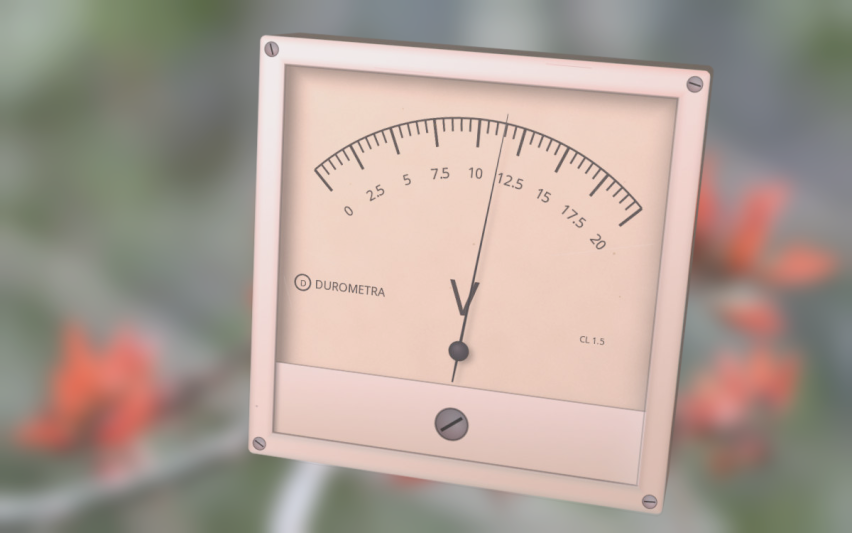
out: 11.5 V
